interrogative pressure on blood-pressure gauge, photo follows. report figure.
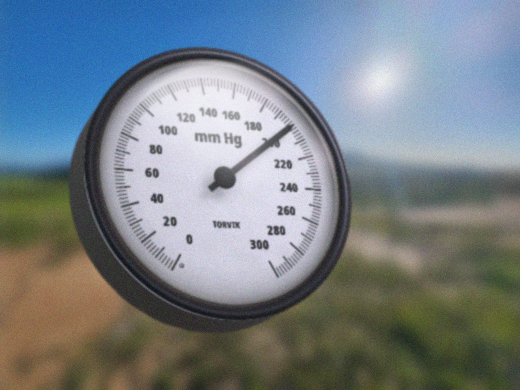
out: 200 mmHg
